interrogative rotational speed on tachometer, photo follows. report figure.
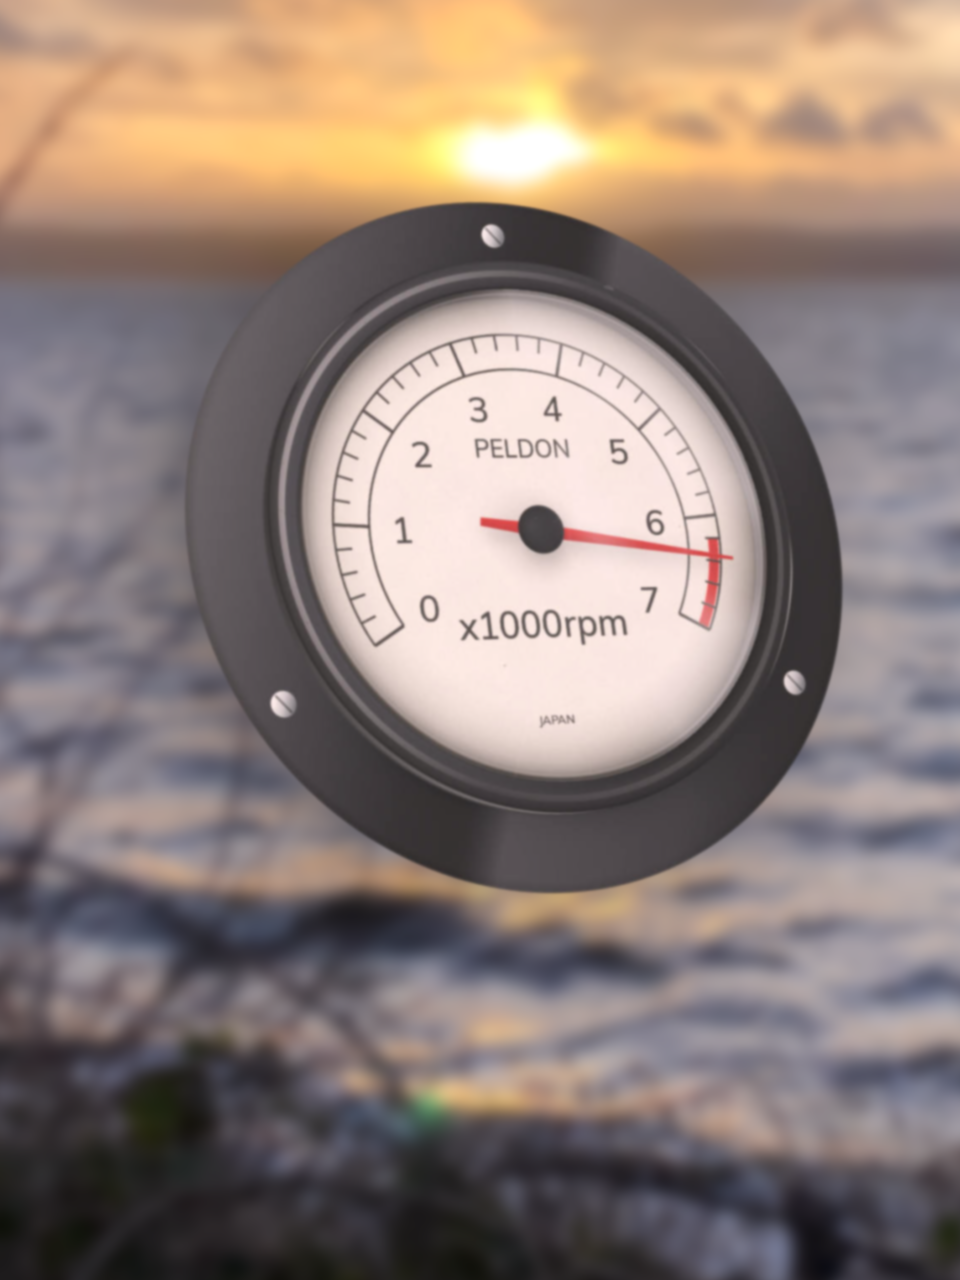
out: 6400 rpm
